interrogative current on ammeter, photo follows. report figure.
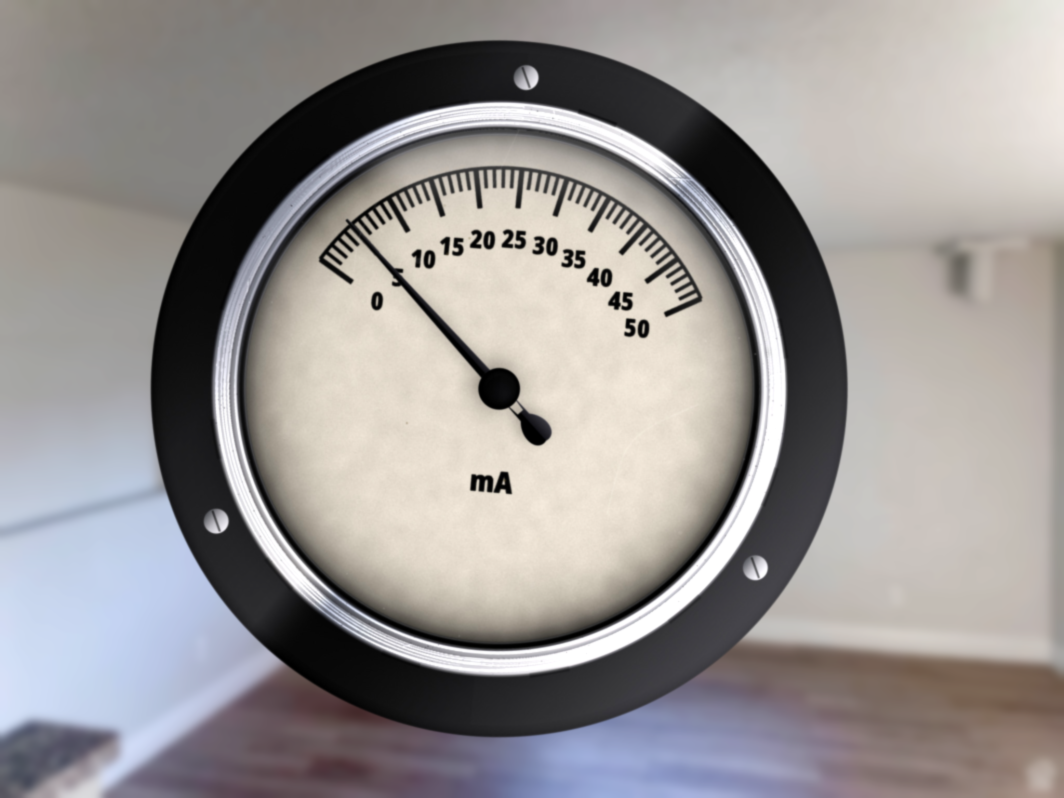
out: 5 mA
